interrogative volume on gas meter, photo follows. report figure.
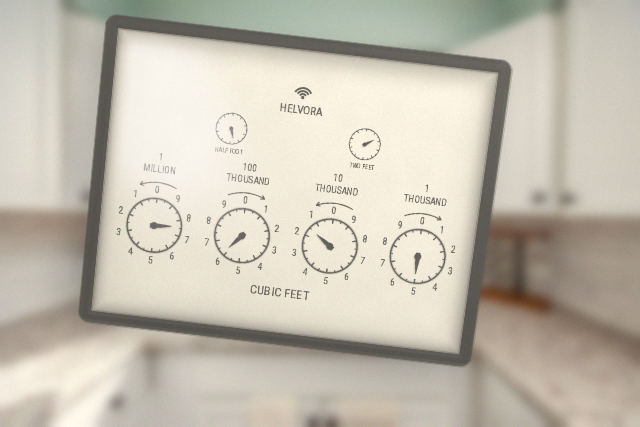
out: 761500 ft³
